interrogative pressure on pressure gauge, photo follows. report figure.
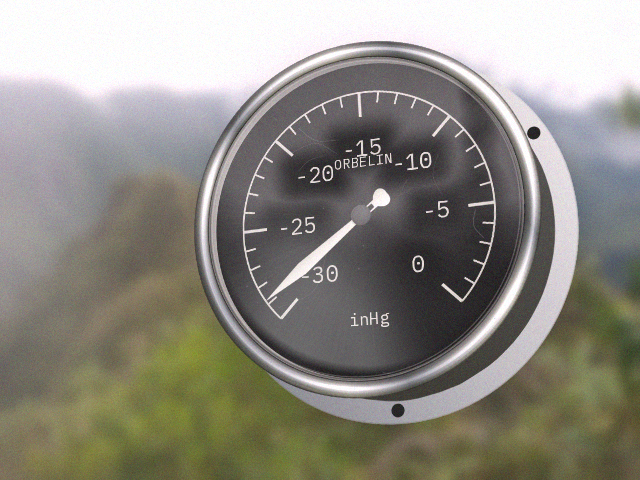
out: -29 inHg
